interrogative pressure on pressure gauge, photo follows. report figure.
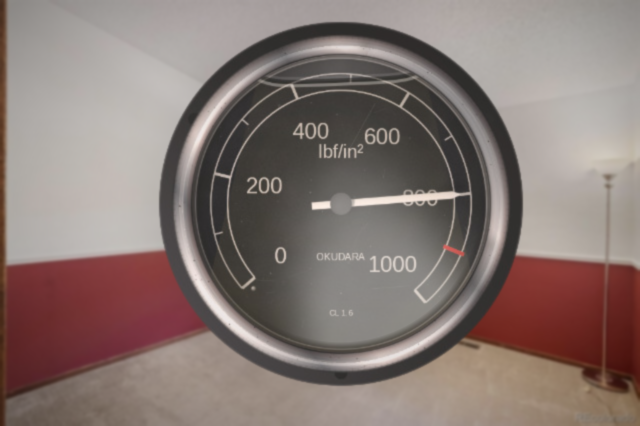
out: 800 psi
